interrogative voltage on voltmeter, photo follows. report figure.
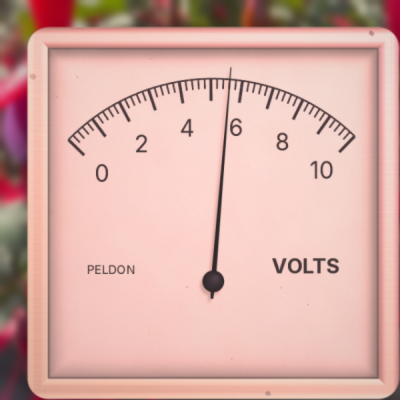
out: 5.6 V
